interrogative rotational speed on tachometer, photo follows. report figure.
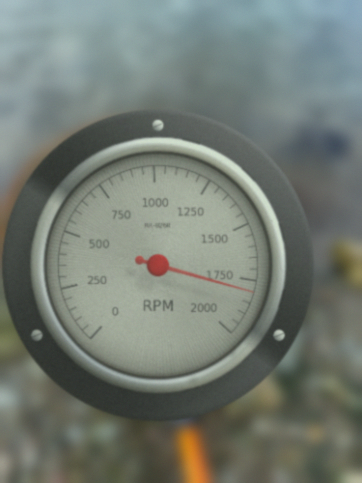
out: 1800 rpm
